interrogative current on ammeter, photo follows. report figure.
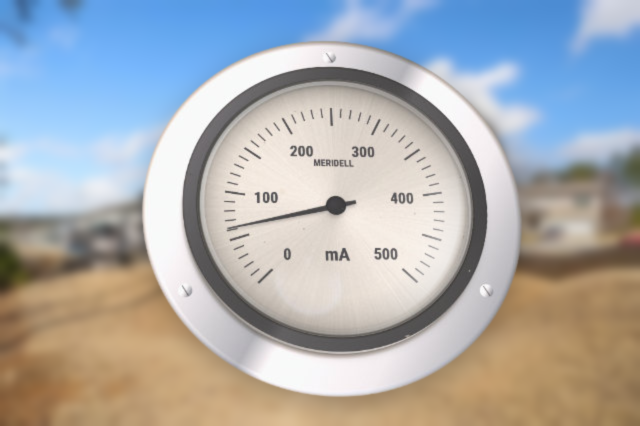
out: 60 mA
